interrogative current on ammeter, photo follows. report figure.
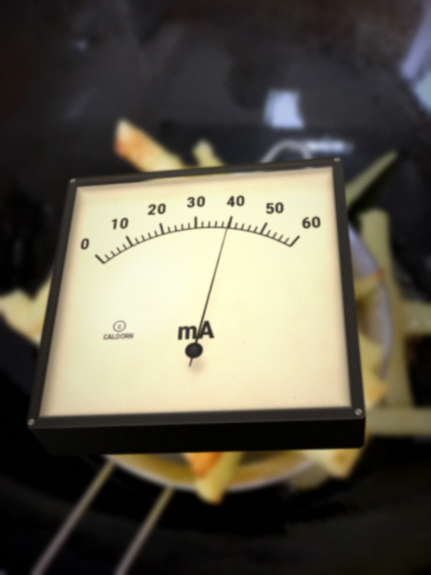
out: 40 mA
